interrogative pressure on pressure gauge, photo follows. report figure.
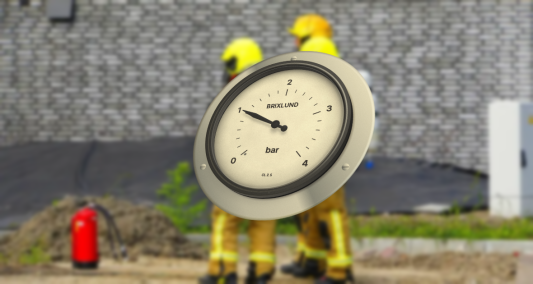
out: 1 bar
